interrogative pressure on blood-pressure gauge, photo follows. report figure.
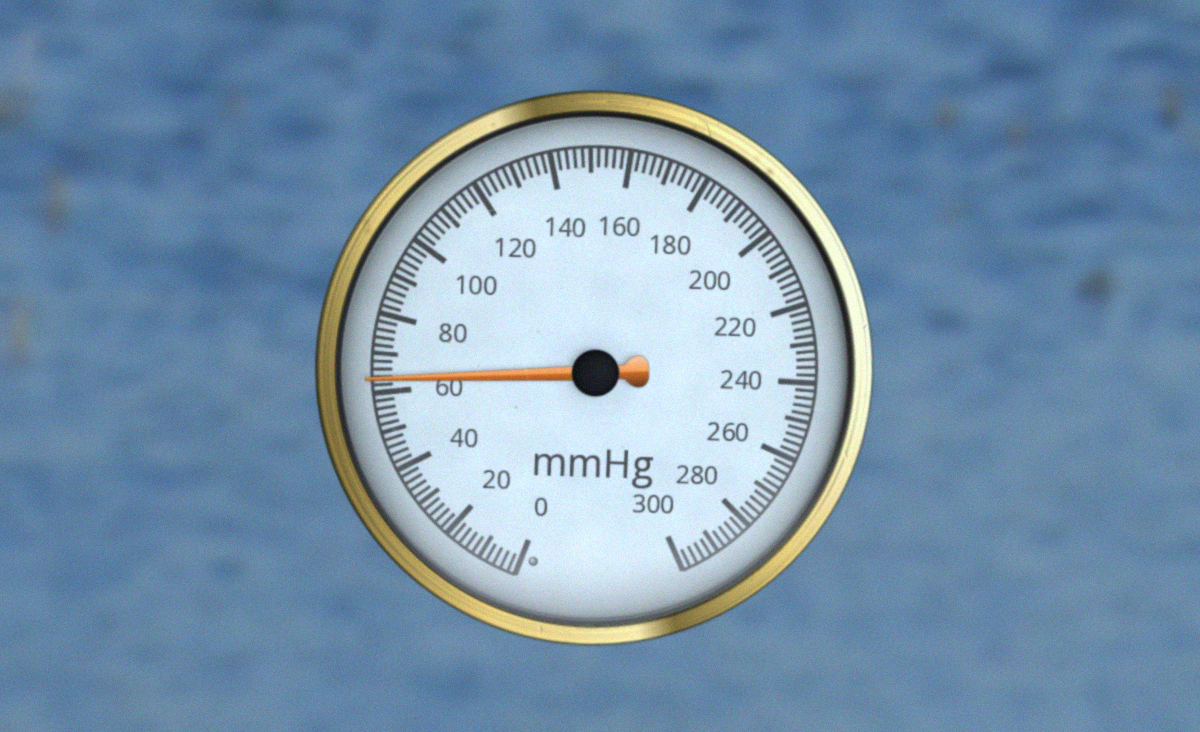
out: 64 mmHg
